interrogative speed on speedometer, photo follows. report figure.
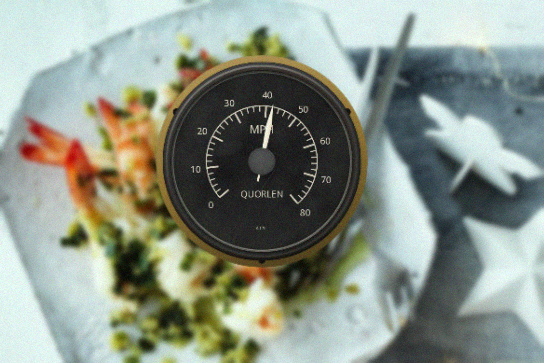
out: 42 mph
